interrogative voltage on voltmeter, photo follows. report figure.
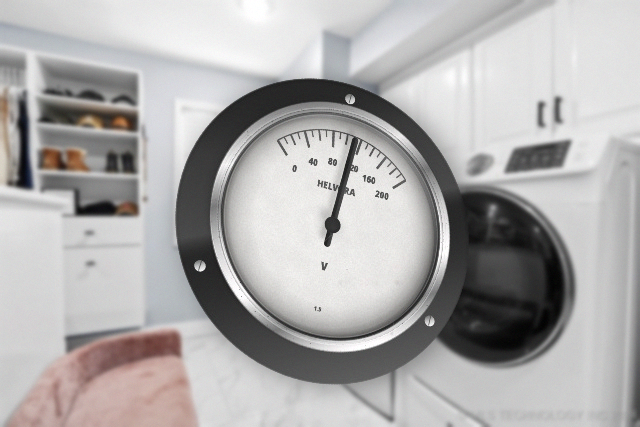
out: 110 V
